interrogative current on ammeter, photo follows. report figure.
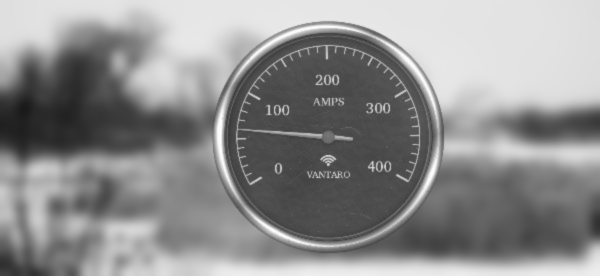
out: 60 A
